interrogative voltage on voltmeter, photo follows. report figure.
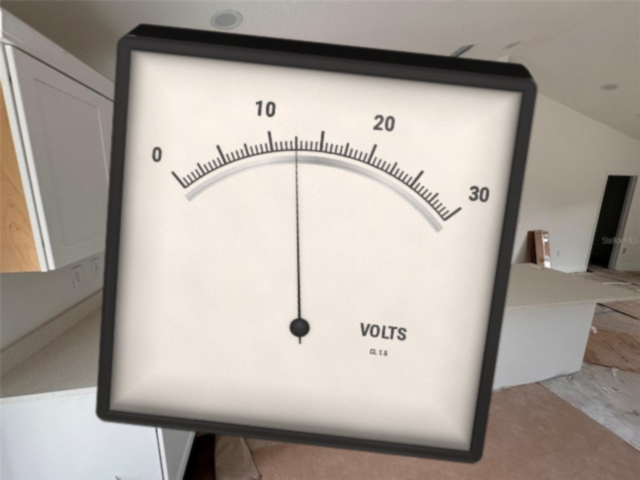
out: 12.5 V
